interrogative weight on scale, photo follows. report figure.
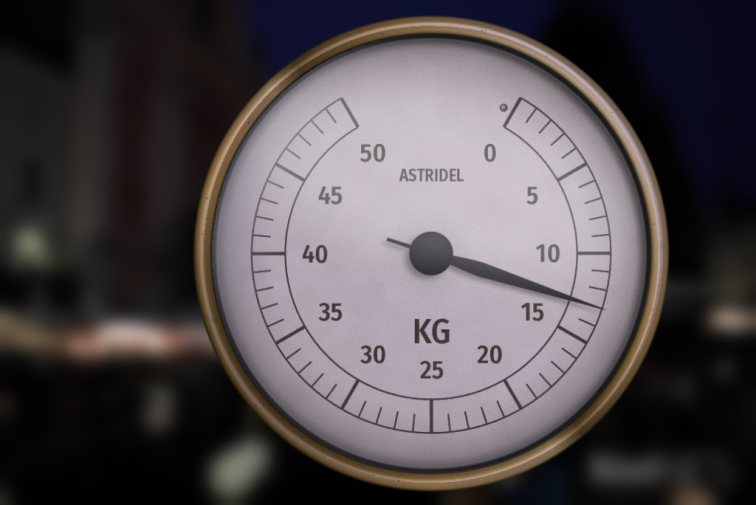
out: 13 kg
